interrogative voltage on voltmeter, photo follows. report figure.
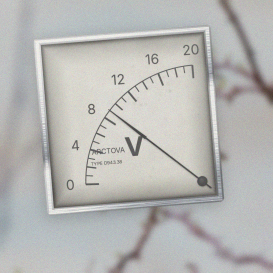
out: 9 V
